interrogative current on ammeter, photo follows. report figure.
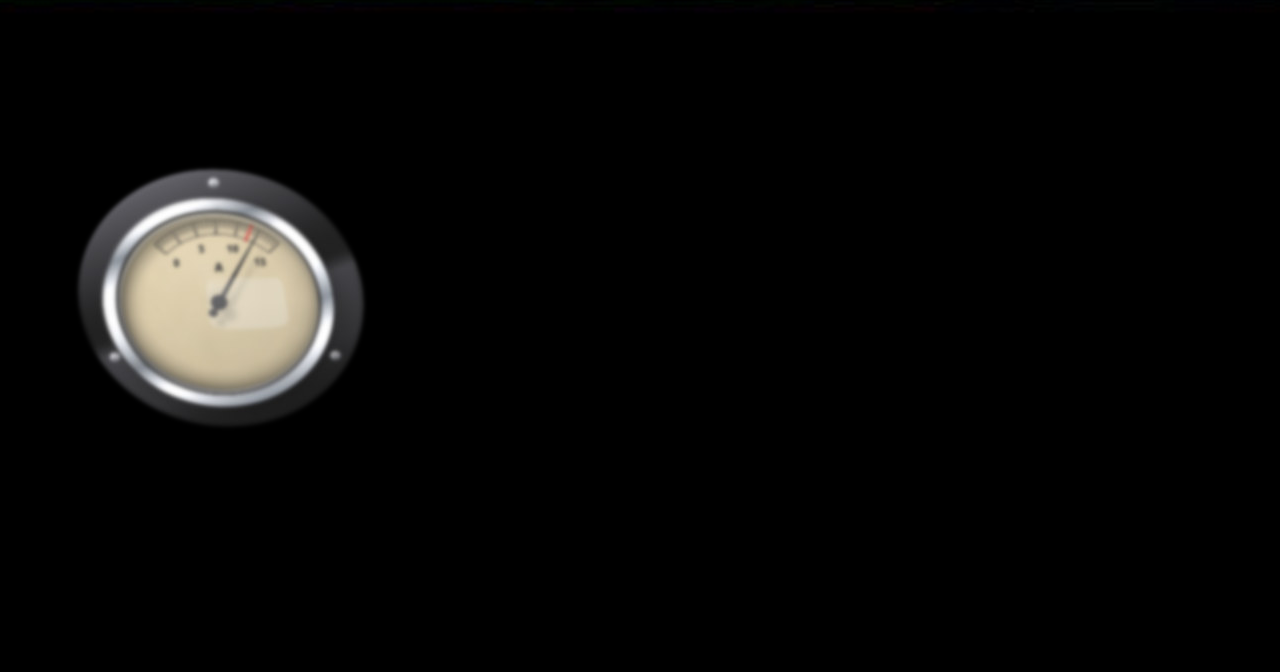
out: 12.5 A
